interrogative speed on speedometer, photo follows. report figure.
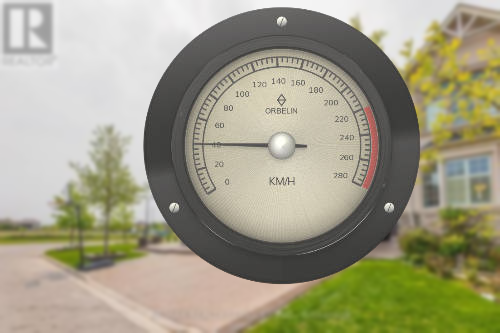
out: 40 km/h
